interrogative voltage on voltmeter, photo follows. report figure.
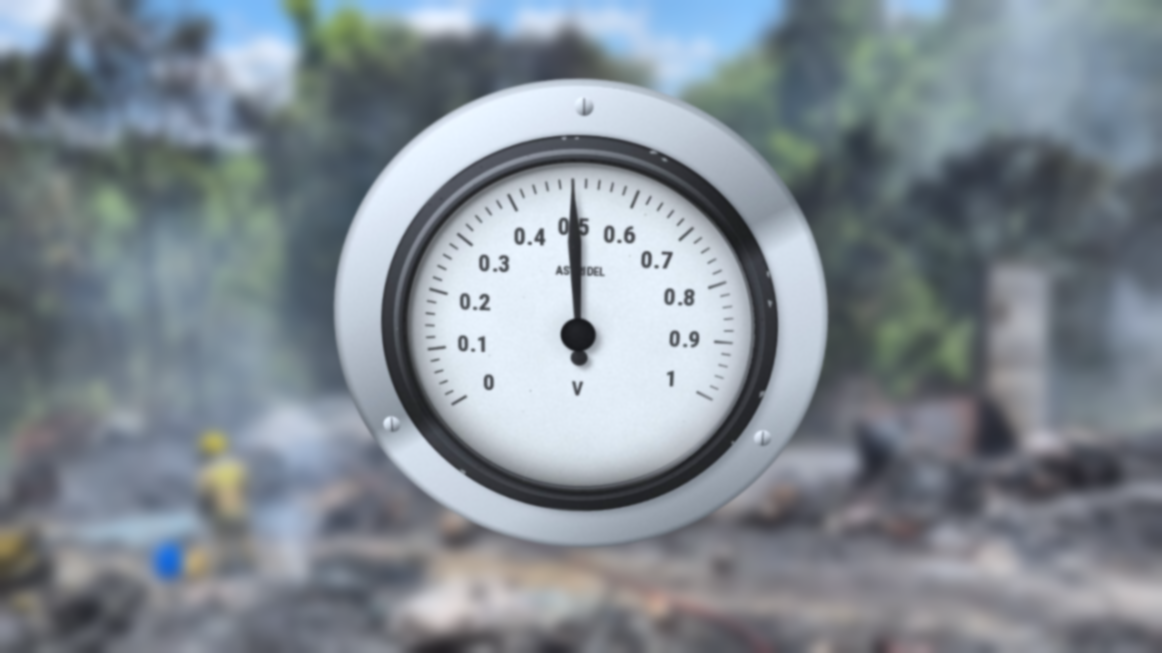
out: 0.5 V
